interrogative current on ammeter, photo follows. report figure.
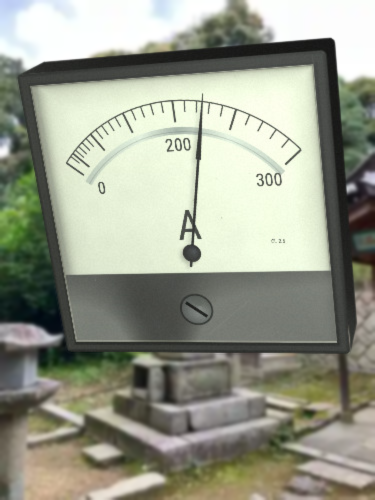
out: 225 A
